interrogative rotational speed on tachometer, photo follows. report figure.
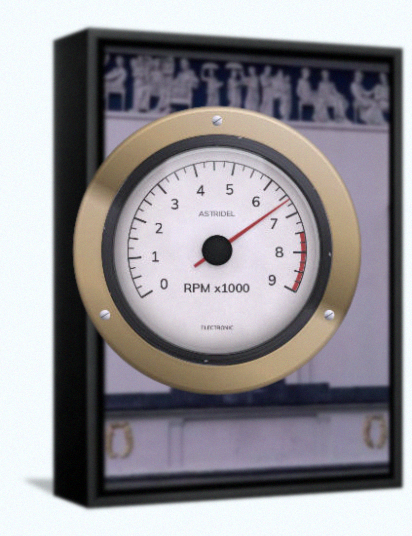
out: 6625 rpm
